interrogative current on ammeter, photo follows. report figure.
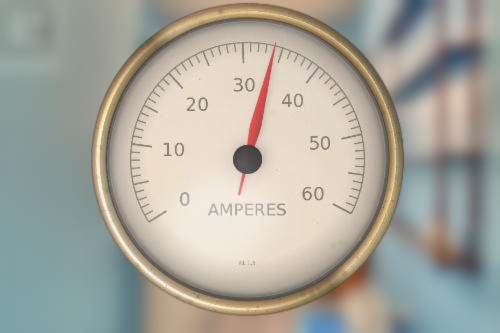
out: 34 A
